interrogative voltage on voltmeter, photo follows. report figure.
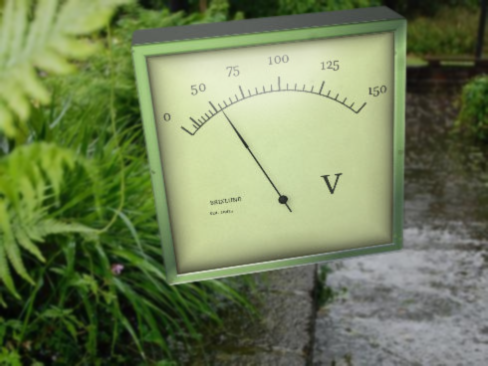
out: 55 V
